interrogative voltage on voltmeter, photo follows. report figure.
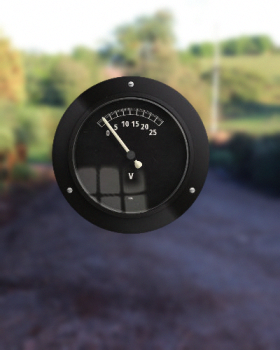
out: 2.5 V
